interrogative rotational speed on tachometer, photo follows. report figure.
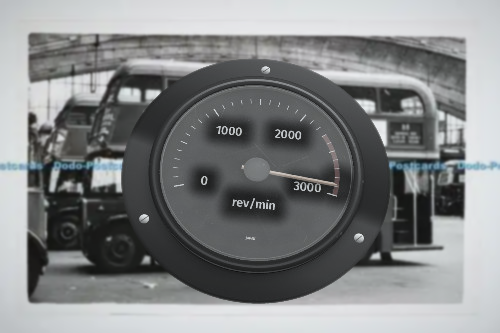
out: 2900 rpm
